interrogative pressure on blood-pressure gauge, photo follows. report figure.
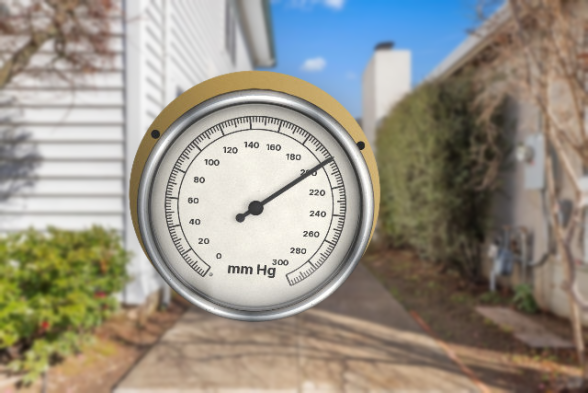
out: 200 mmHg
